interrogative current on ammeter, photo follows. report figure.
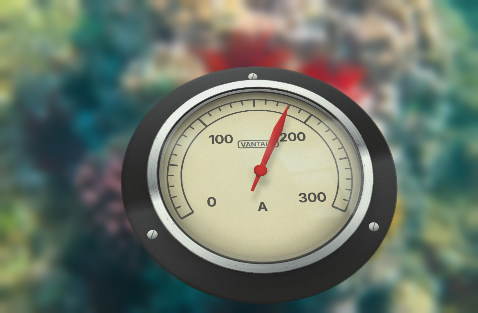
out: 180 A
